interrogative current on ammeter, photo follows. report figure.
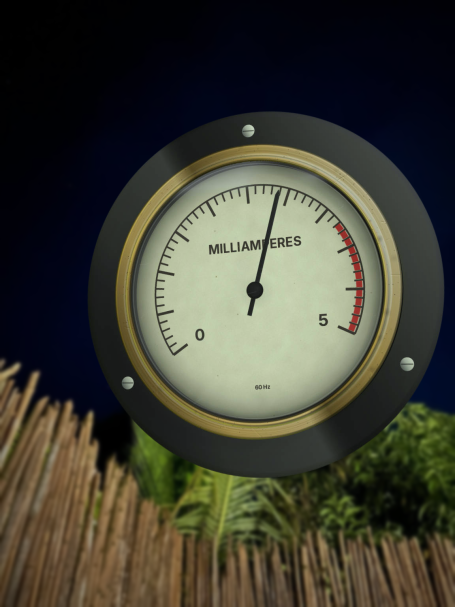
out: 2.9 mA
